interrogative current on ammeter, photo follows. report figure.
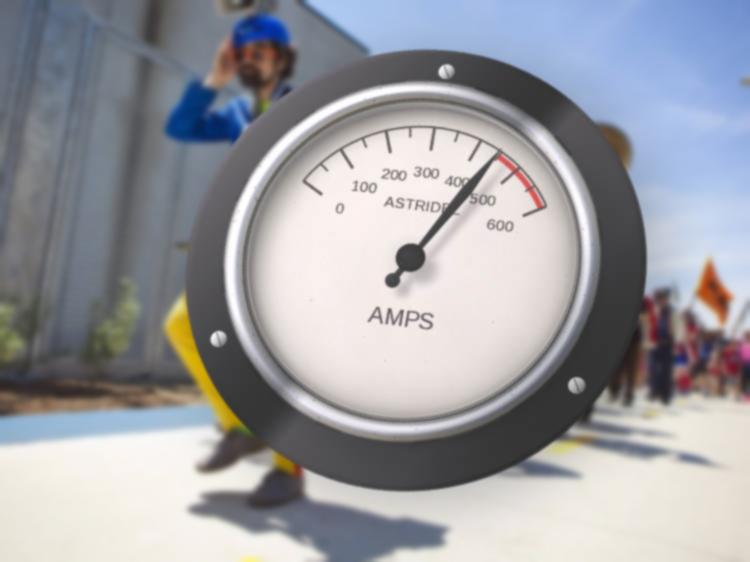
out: 450 A
